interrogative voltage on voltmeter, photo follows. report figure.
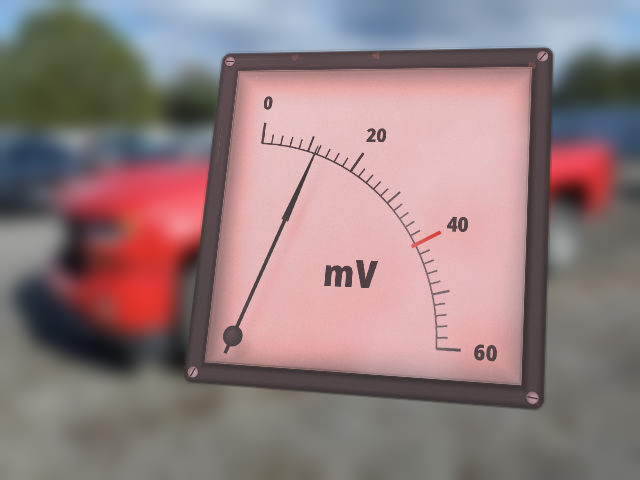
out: 12 mV
